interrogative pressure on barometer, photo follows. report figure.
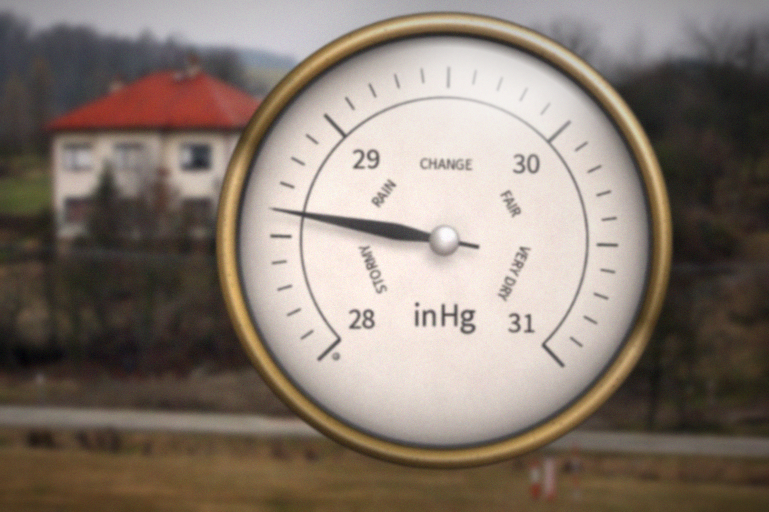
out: 28.6 inHg
